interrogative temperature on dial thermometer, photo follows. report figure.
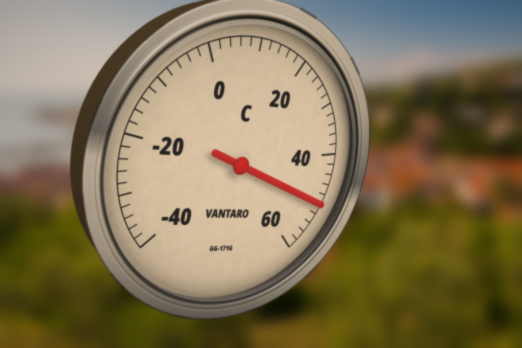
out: 50 °C
